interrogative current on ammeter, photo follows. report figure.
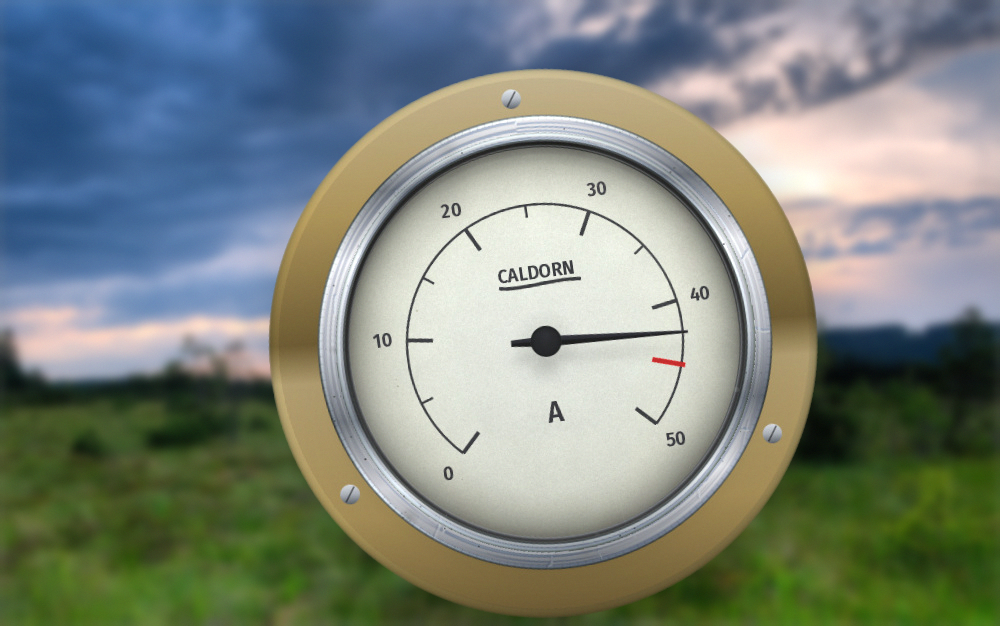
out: 42.5 A
